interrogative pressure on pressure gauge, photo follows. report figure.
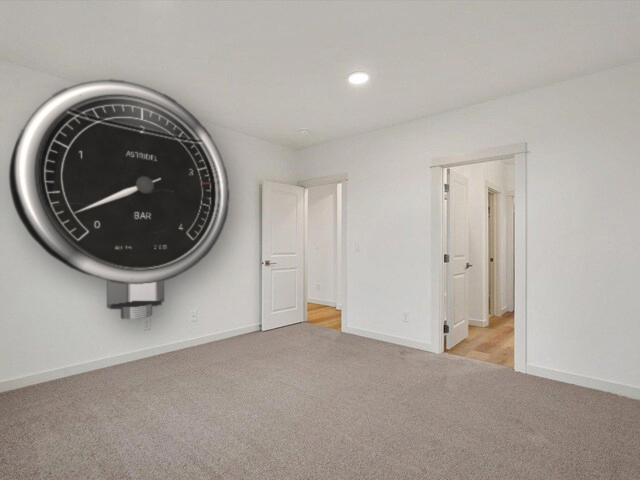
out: 0.25 bar
